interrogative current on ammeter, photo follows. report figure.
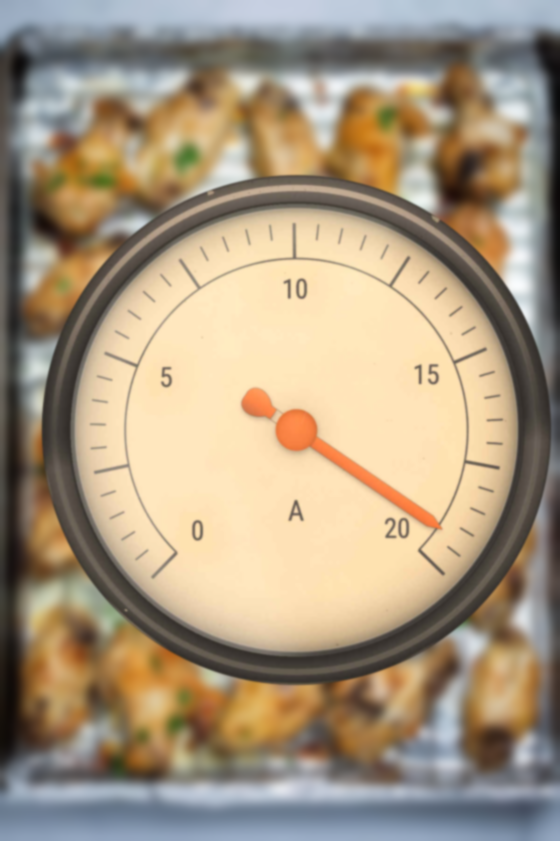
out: 19.25 A
